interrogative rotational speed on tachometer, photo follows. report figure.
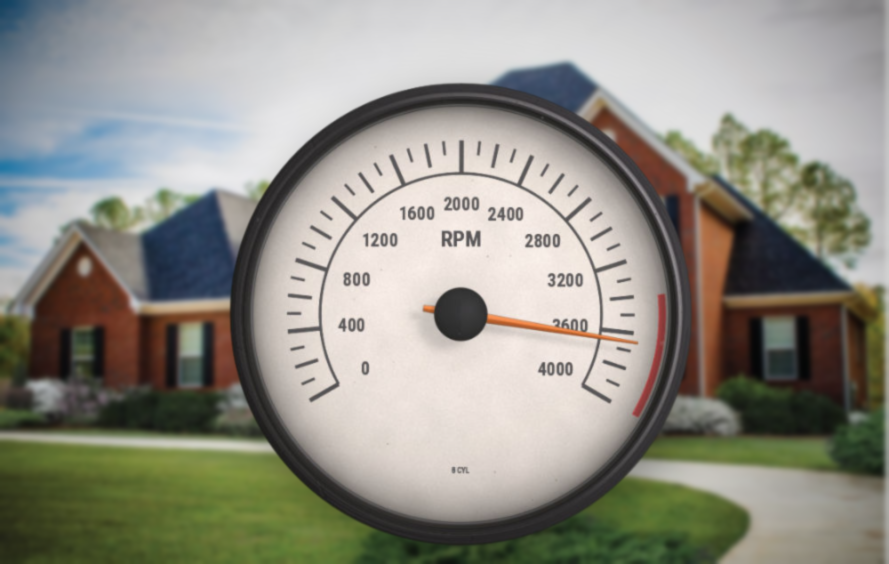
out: 3650 rpm
